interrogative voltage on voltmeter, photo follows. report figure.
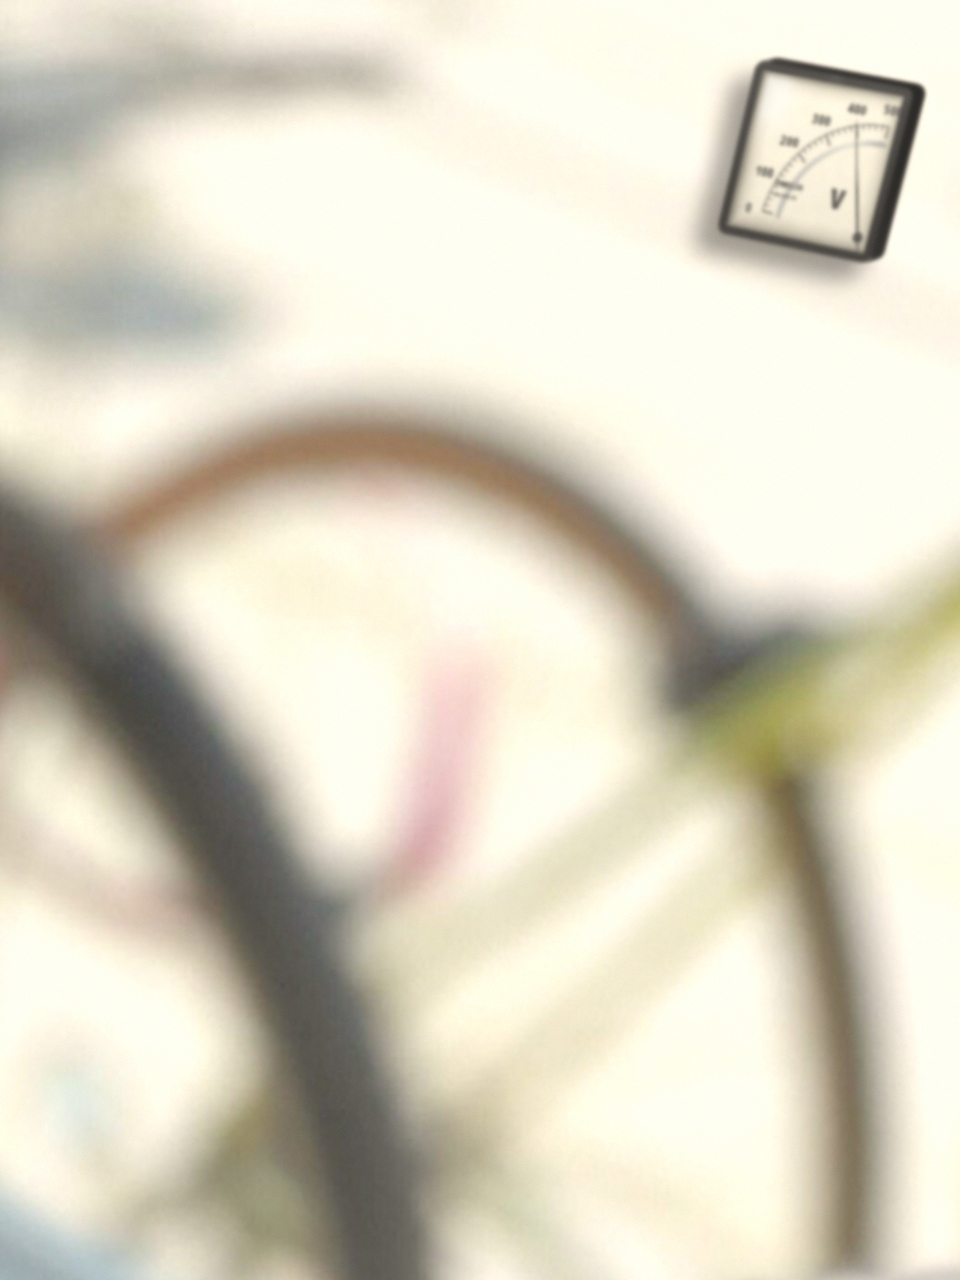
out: 400 V
